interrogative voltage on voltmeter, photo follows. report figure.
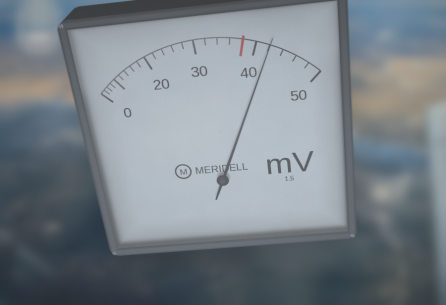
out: 42 mV
